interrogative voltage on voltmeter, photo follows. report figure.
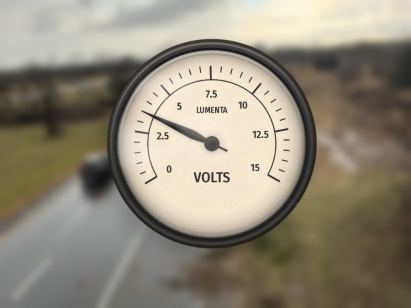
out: 3.5 V
